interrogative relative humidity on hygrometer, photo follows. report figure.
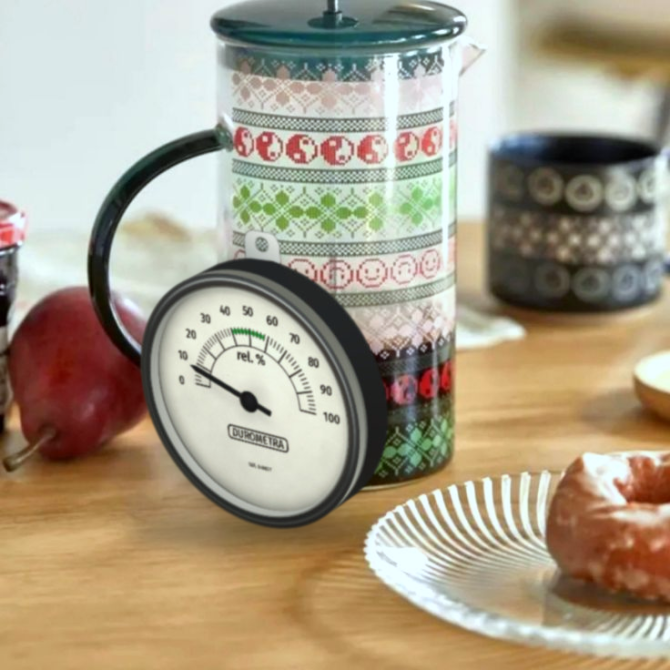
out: 10 %
